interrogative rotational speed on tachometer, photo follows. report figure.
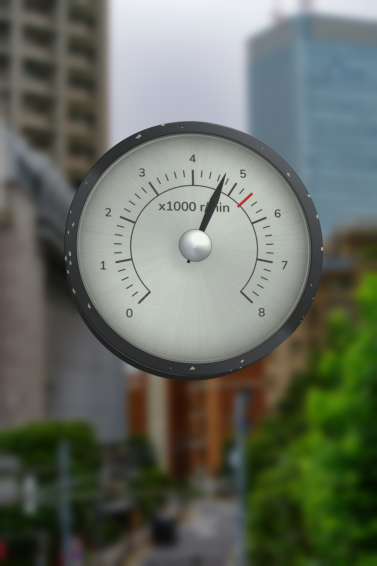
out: 4700 rpm
